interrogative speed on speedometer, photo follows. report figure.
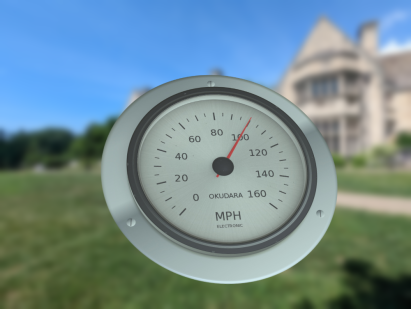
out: 100 mph
